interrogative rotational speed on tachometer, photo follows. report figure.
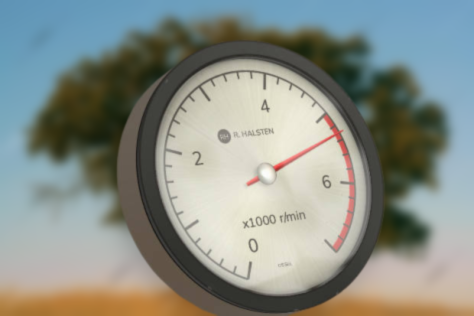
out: 5300 rpm
